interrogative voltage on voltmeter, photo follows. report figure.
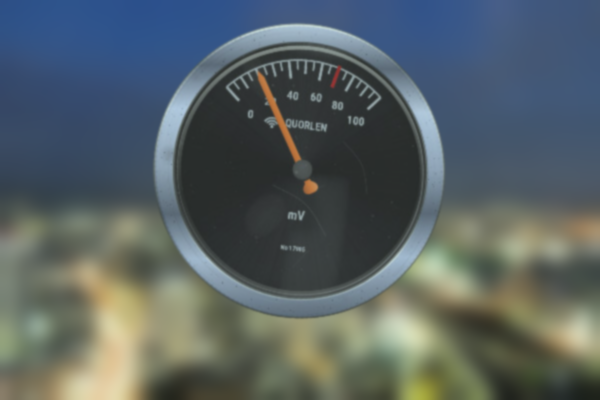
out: 20 mV
